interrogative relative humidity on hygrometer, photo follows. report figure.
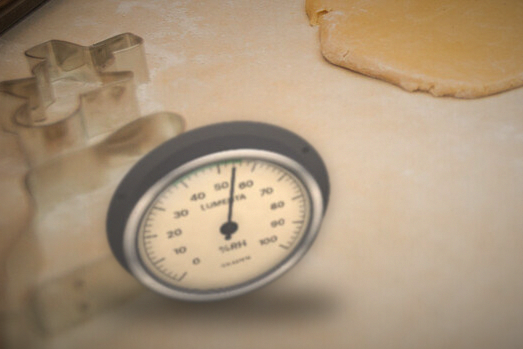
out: 54 %
